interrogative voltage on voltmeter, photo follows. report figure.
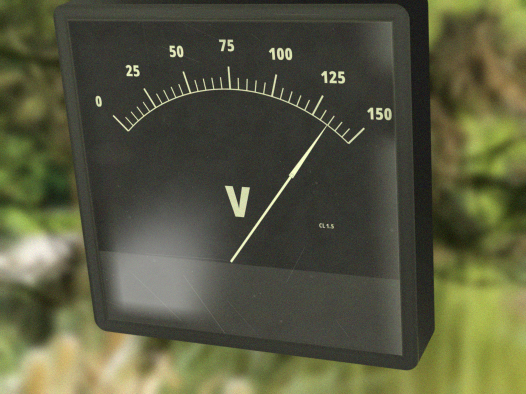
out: 135 V
